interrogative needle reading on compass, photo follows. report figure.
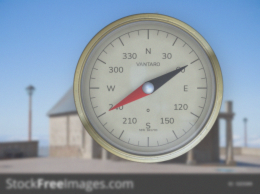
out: 240 °
